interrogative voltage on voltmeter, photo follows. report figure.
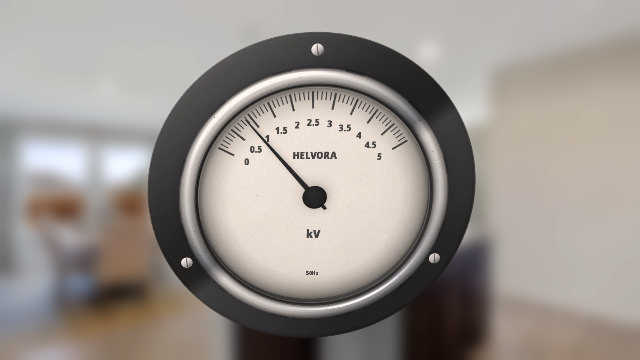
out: 0.9 kV
